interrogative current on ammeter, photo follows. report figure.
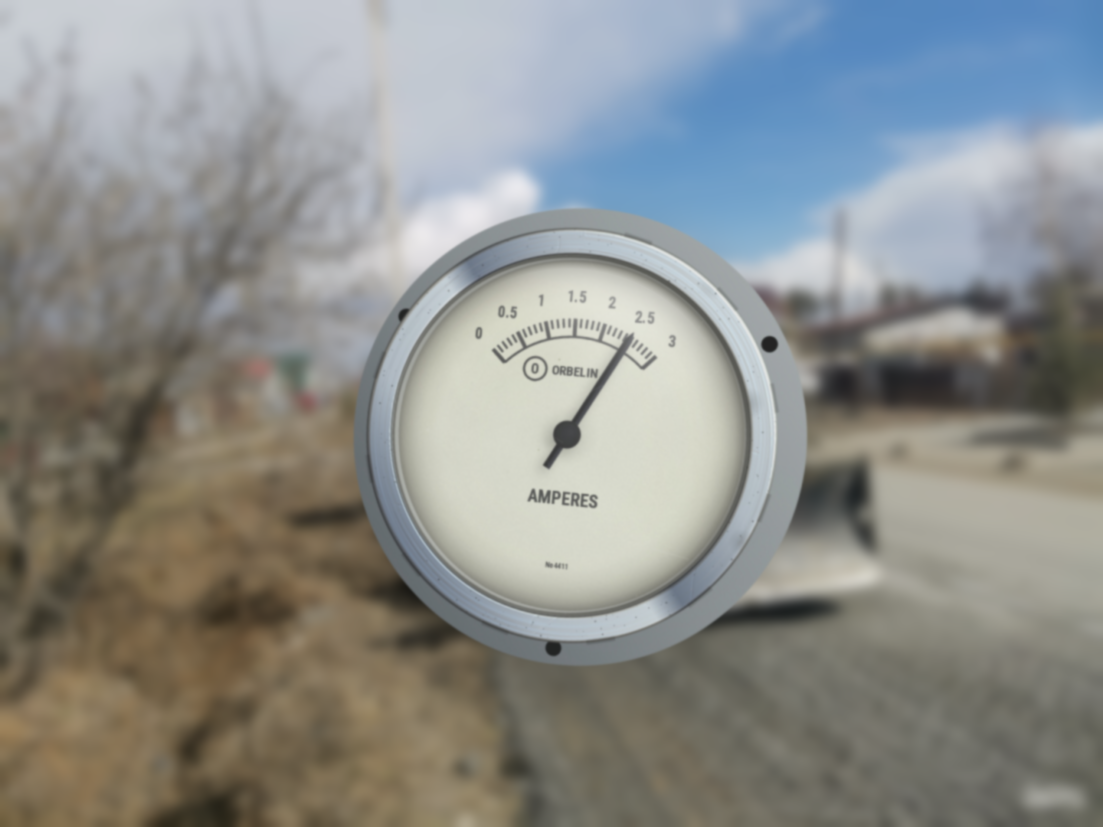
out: 2.5 A
